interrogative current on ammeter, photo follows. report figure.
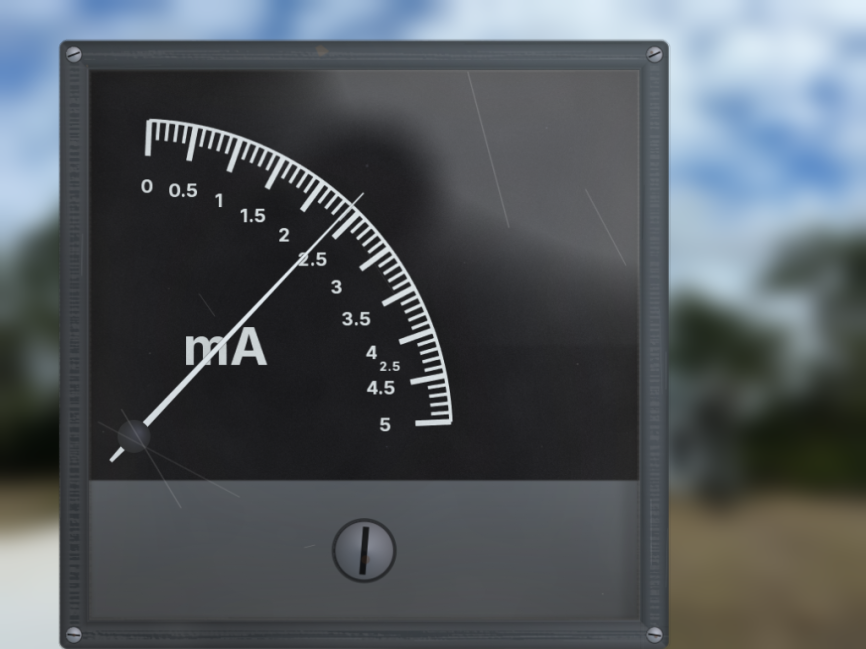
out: 2.4 mA
